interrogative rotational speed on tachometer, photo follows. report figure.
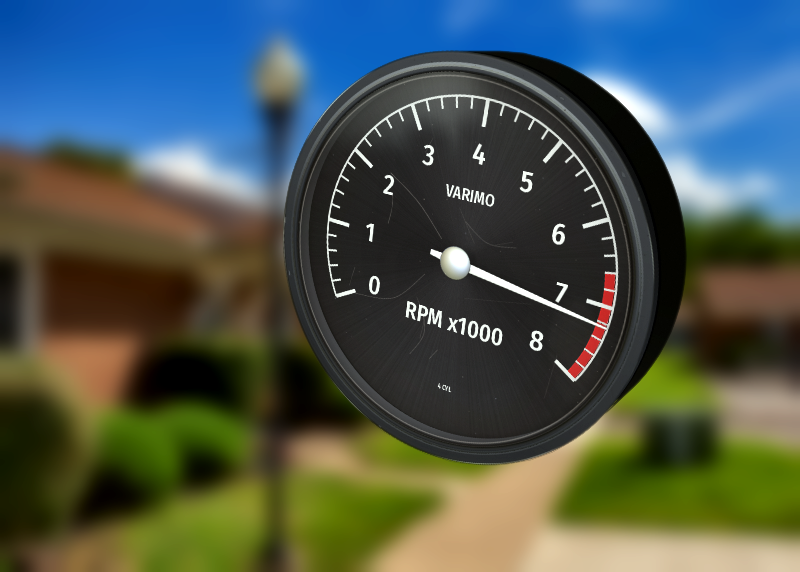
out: 7200 rpm
